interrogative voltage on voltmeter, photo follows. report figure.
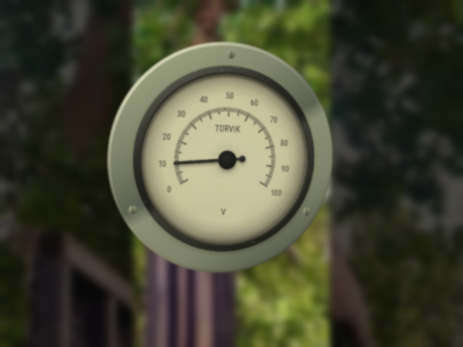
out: 10 V
